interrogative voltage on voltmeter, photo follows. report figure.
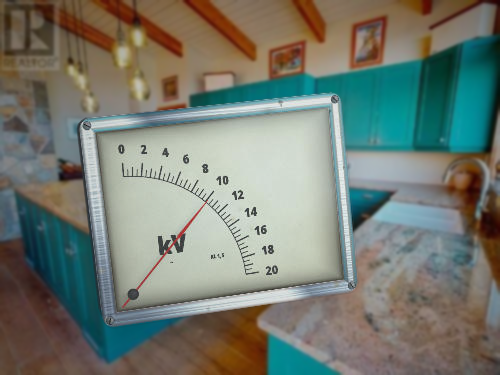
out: 10 kV
